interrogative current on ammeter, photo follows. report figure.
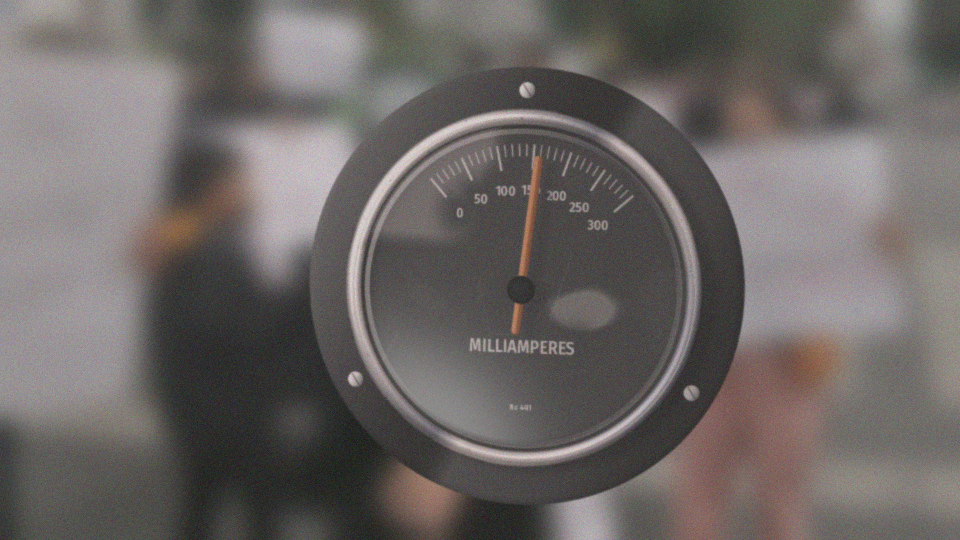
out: 160 mA
